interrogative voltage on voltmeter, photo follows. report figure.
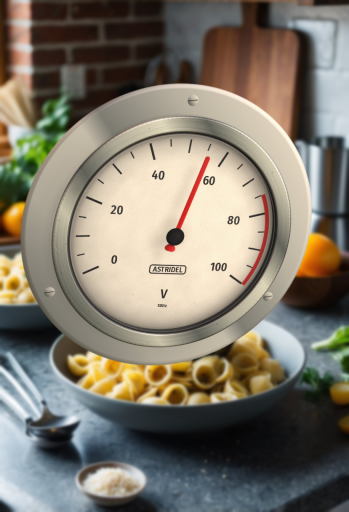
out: 55 V
